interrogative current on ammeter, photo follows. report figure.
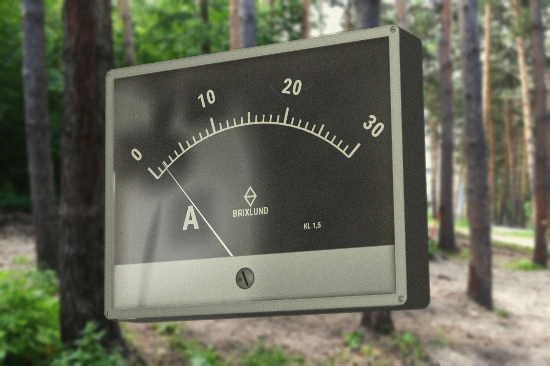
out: 2 A
